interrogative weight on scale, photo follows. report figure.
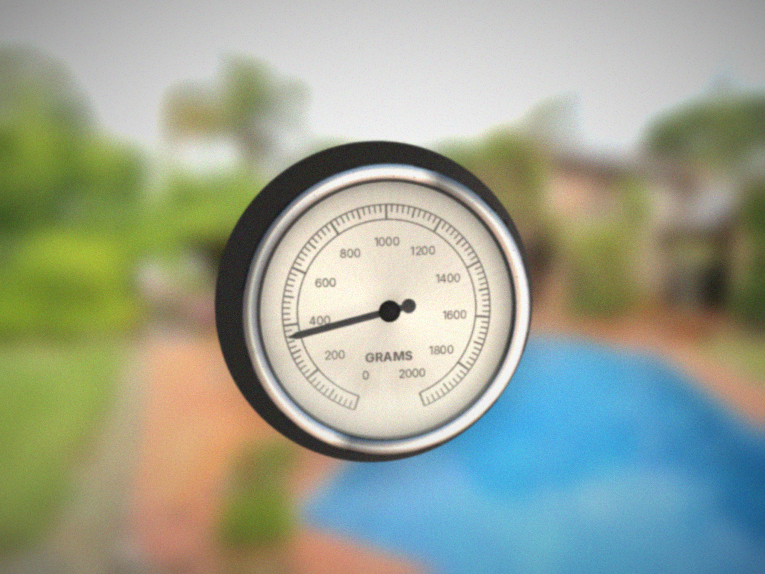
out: 360 g
